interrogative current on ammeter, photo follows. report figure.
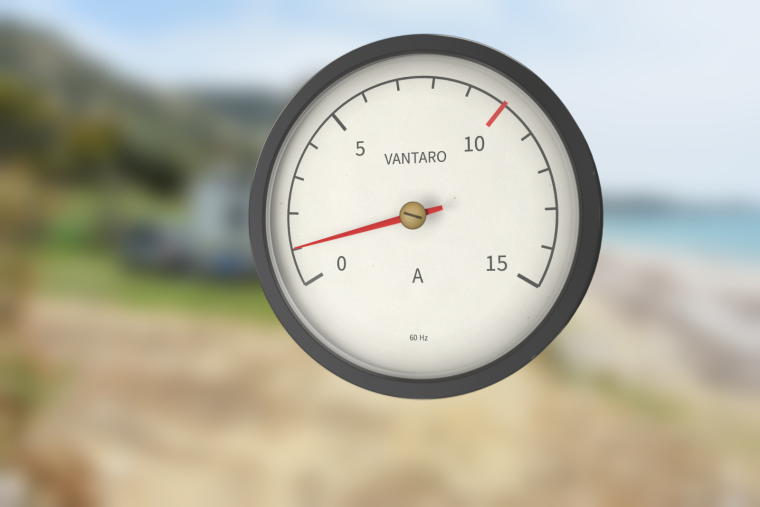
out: 1 A
